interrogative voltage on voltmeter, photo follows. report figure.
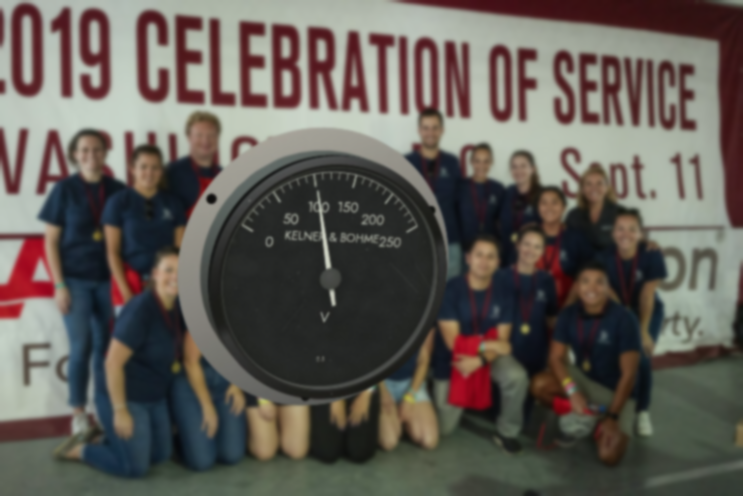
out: 100 V
